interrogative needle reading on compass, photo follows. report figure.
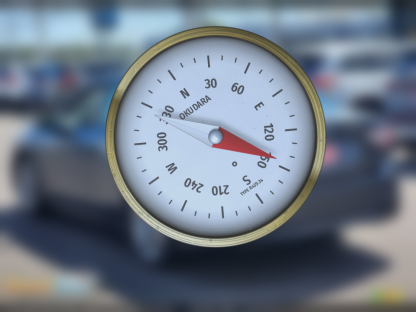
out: 145 °
